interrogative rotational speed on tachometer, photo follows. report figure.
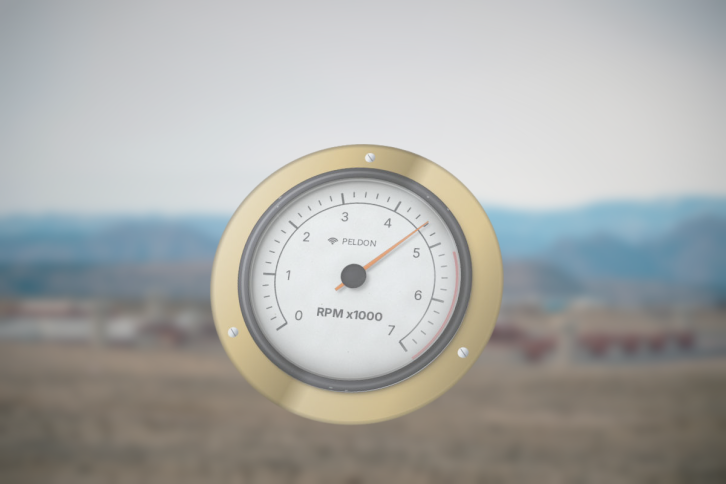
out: 4600 rpm
